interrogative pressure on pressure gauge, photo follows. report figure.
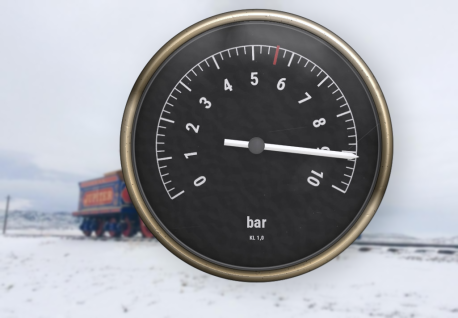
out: 9.1 bar
